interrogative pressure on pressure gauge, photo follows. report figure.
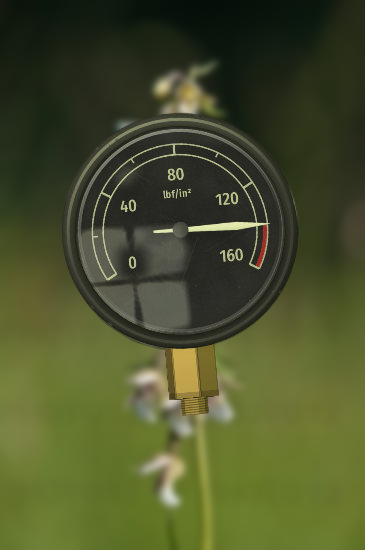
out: 140 psi
